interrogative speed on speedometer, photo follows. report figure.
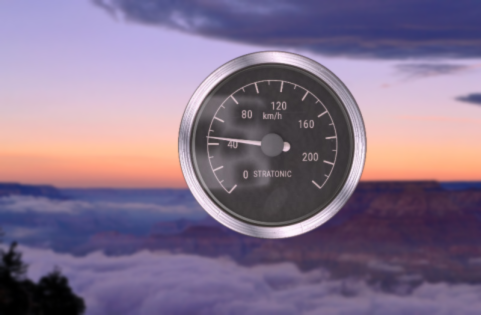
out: 45 km/h
